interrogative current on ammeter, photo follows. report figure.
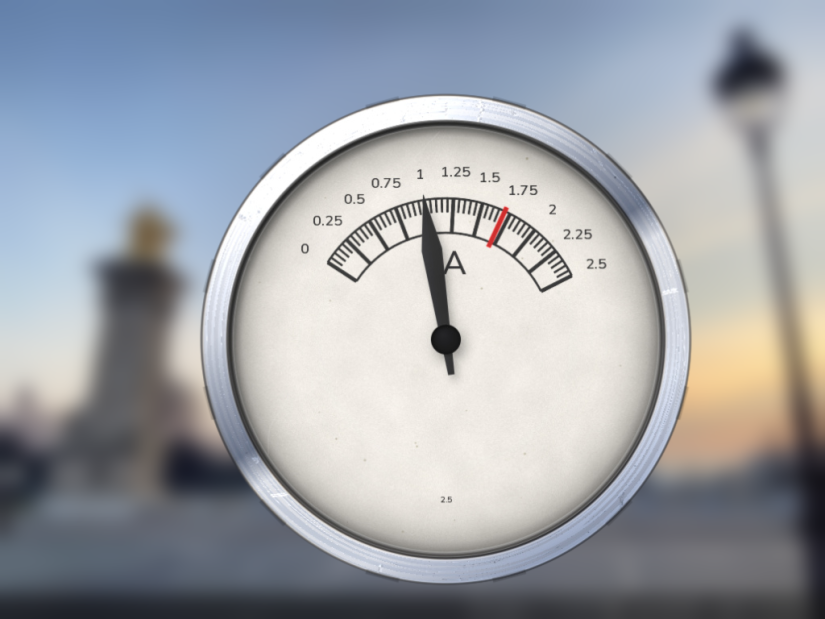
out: 1 kA
